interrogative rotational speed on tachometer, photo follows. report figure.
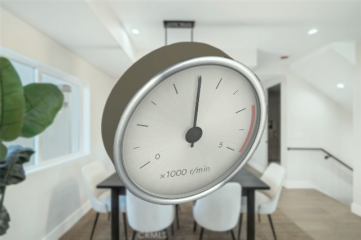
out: 2500 rpm
